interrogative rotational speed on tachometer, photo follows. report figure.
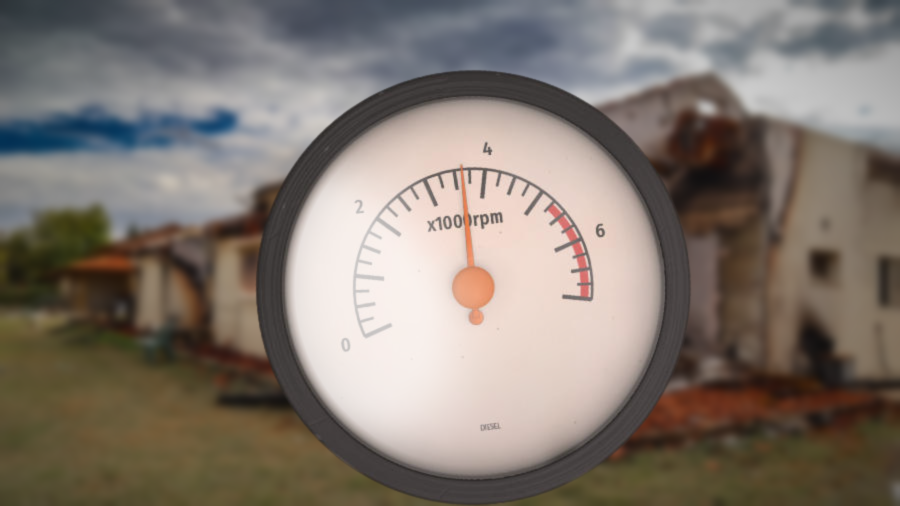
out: 3625 rpm
